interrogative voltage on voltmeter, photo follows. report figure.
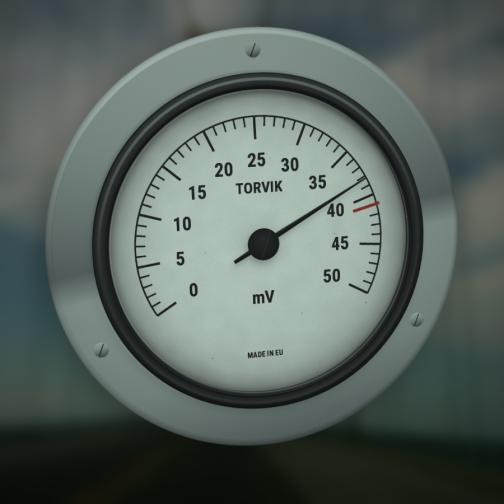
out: 38 mV
